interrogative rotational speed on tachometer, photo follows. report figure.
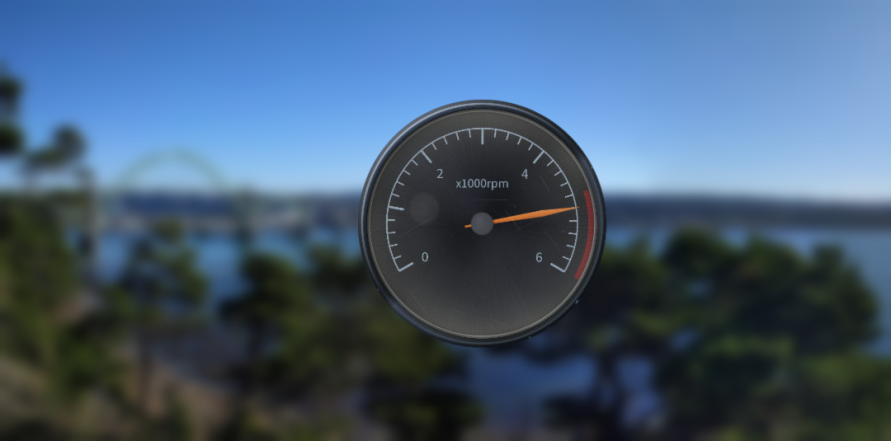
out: 5000 rpm
